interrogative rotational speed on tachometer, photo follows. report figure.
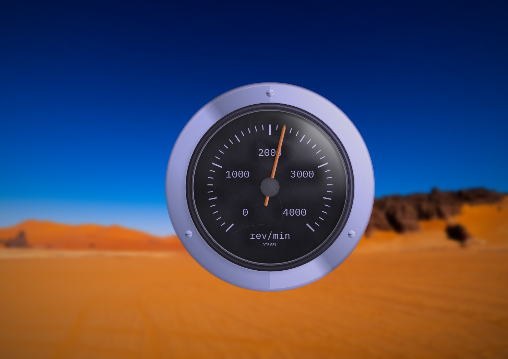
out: 2200 rpm
